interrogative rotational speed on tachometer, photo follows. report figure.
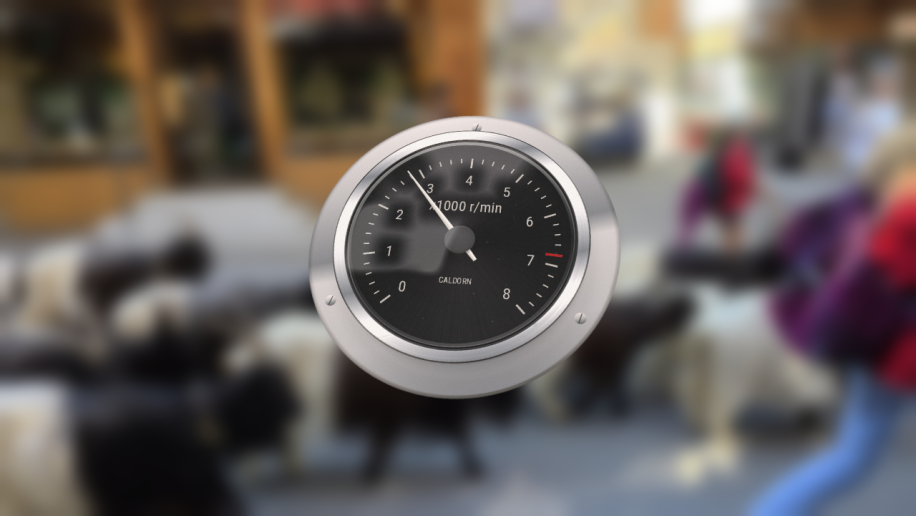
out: 2800 rpm
